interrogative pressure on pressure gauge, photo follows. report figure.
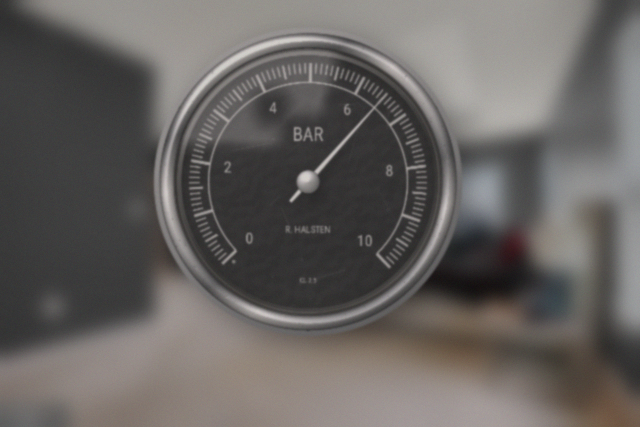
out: 6.5 bar
